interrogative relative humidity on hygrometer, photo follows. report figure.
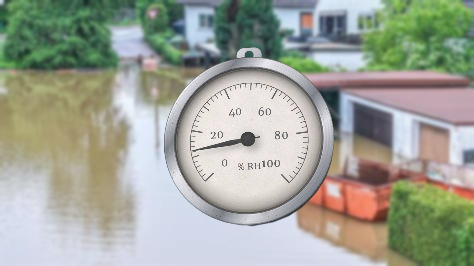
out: 12 %
